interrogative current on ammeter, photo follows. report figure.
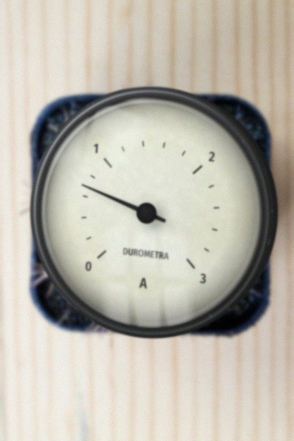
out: 0.7 A
